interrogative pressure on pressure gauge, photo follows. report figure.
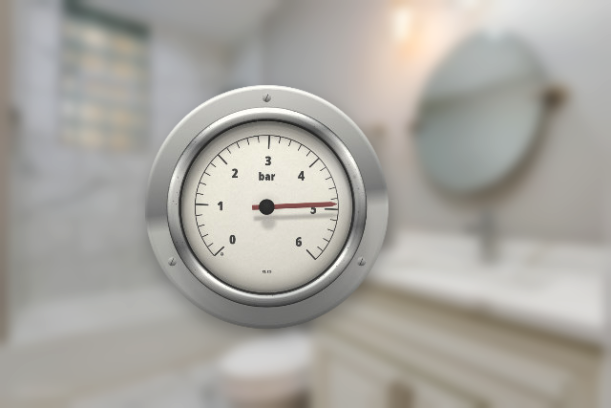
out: 4.9 bar
